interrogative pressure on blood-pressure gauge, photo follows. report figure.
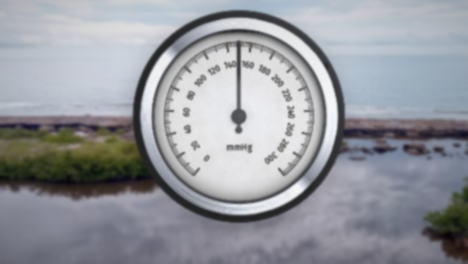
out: 150 mmHg
